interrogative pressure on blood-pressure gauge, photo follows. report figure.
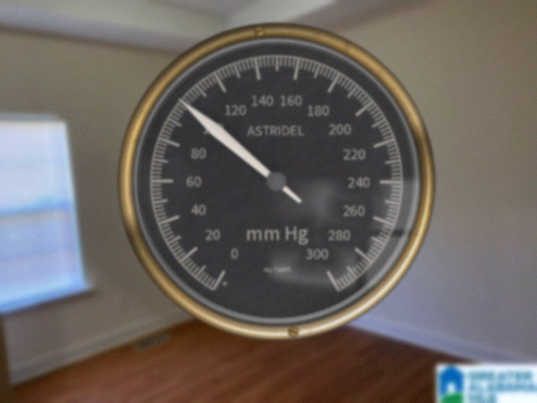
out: 100 mmHg
